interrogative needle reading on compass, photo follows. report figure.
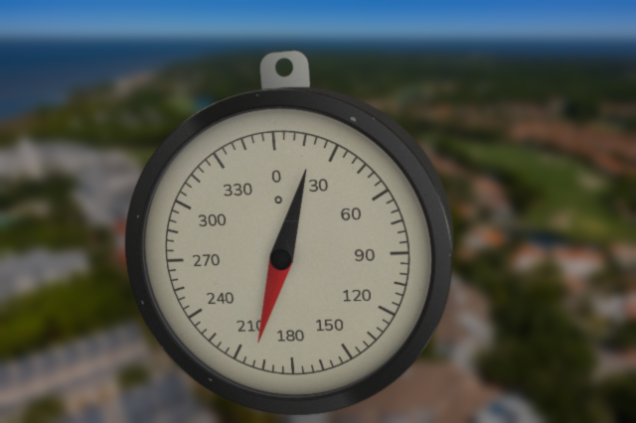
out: 200 °
